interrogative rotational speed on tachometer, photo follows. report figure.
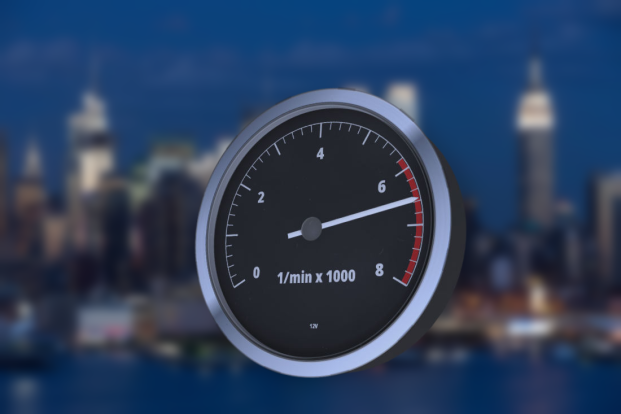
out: 6600 rpm
